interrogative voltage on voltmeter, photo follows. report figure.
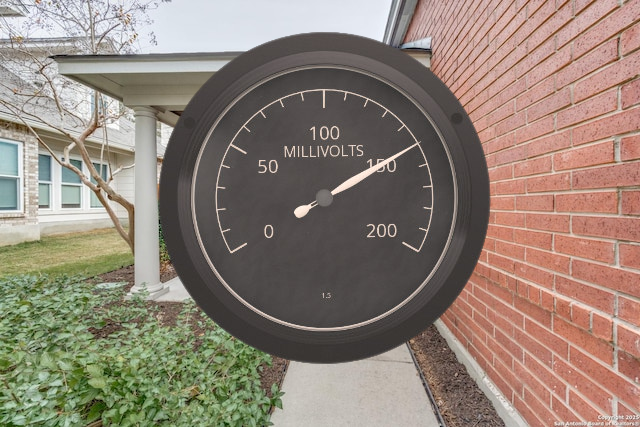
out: 150 mV
